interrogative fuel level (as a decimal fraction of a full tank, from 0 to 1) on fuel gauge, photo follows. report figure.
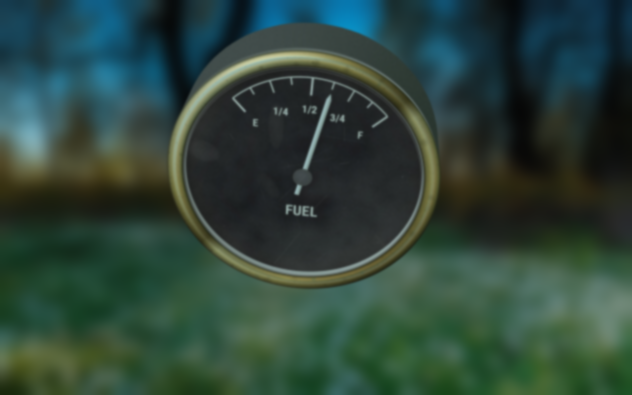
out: 0.625
